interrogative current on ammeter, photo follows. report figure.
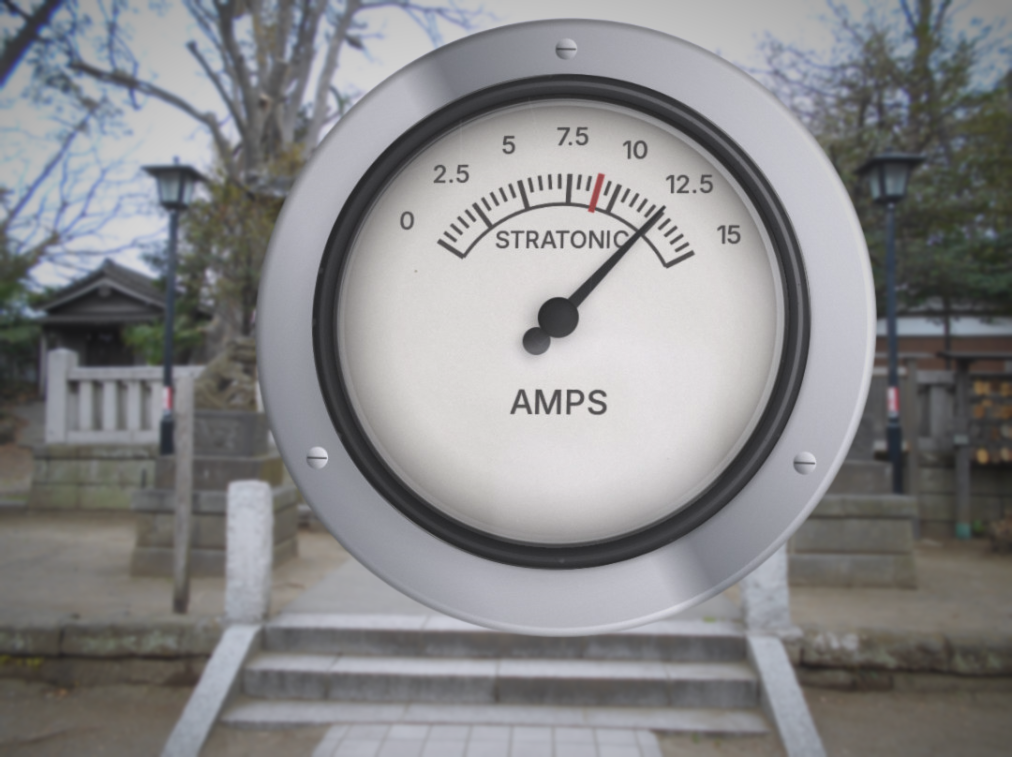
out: 12.5 A
